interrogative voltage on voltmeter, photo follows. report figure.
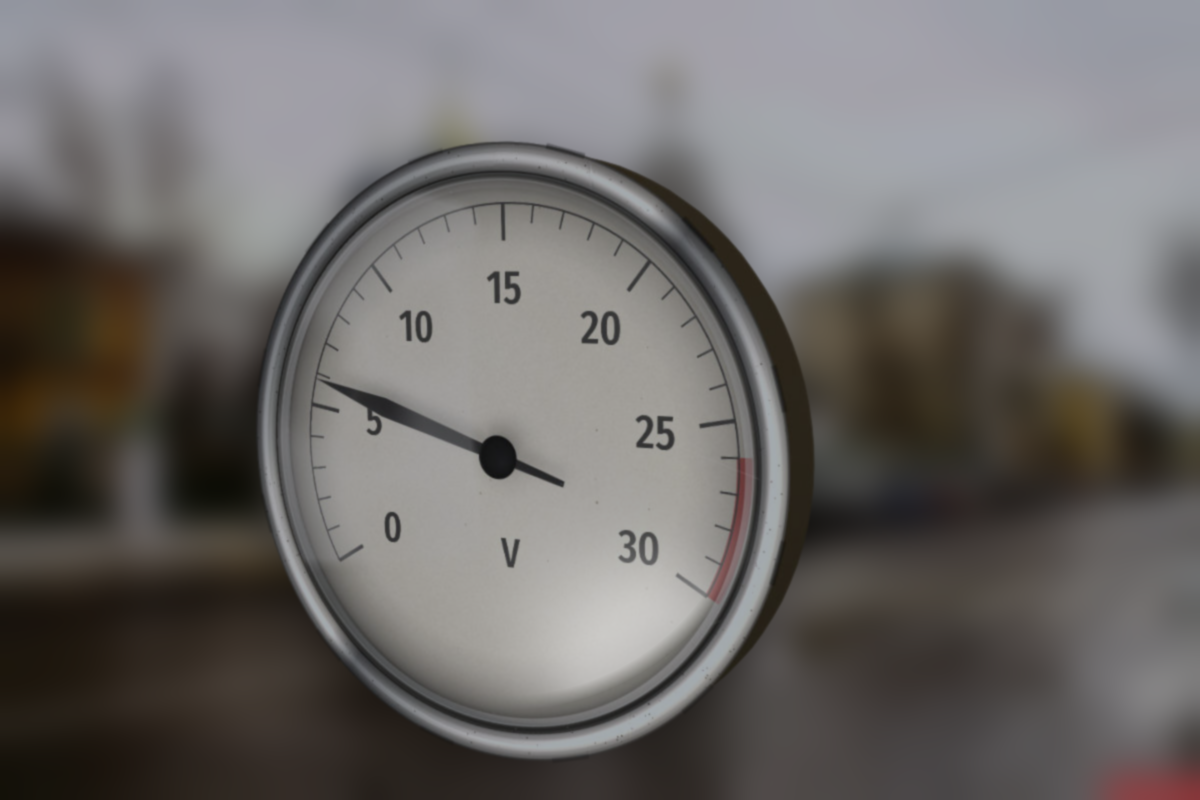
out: 6 V
